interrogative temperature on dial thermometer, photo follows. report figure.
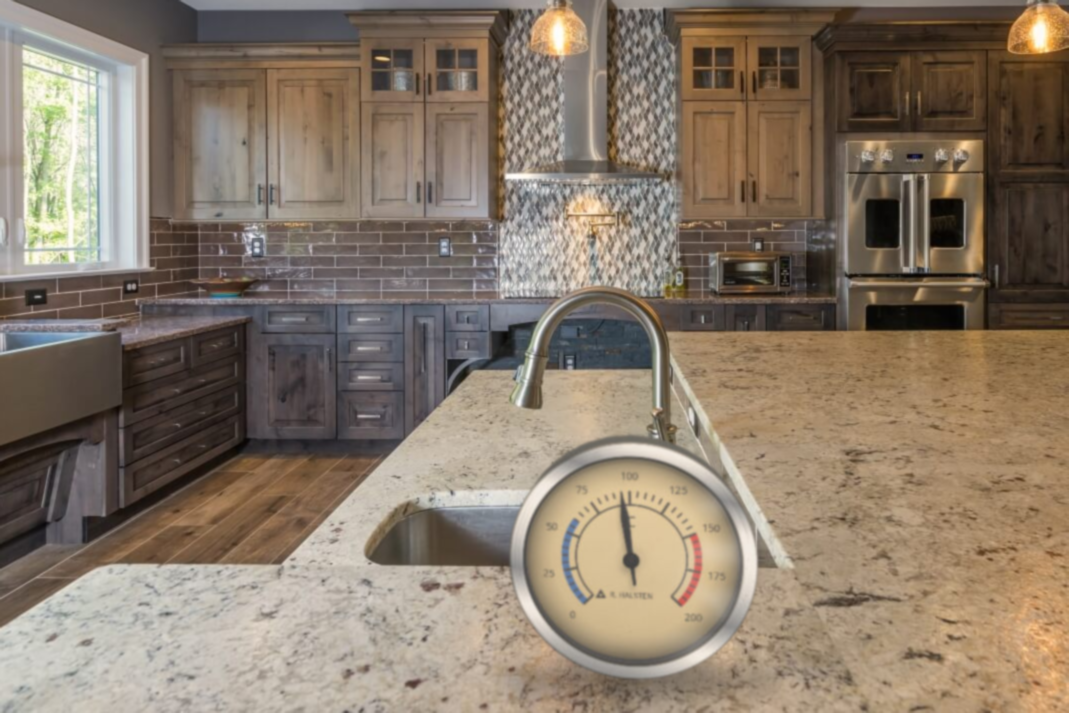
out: 95 °C
